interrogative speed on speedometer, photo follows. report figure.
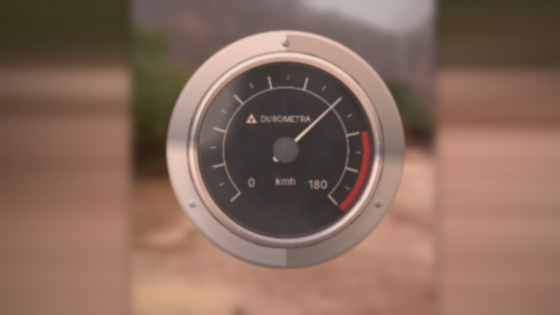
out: 120 km/h
